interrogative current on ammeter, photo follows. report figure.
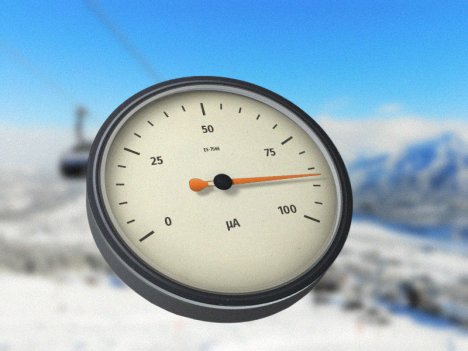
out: 87.5 µA
